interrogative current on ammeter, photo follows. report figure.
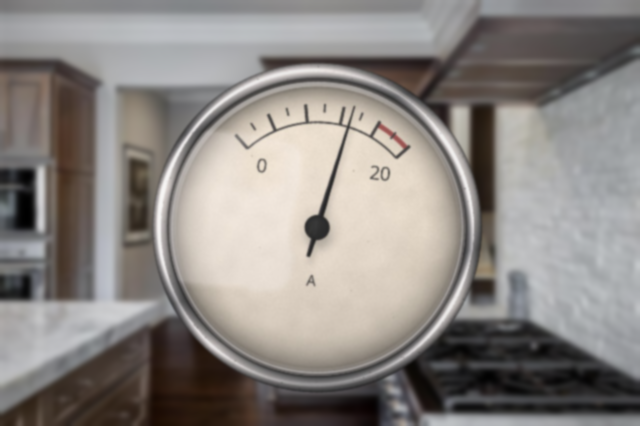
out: 13 A
